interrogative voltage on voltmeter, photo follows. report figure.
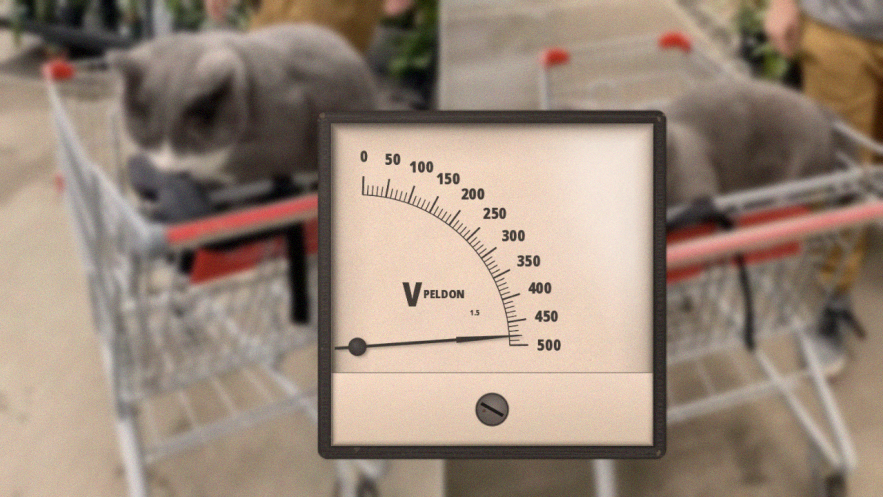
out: 480 V
